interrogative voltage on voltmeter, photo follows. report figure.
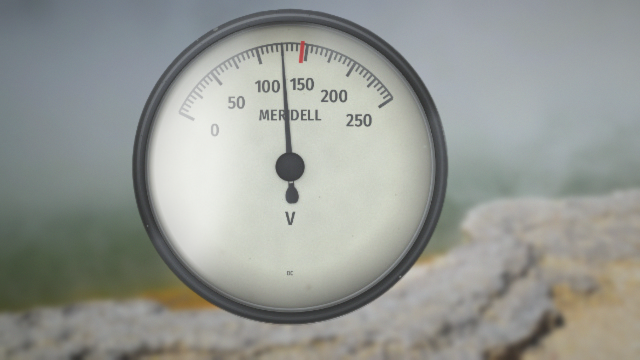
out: 125 V
